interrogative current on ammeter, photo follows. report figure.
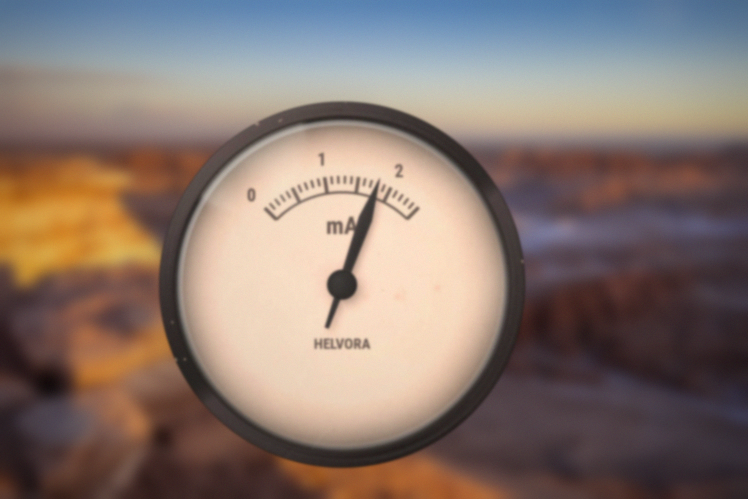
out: 1.8 mA
